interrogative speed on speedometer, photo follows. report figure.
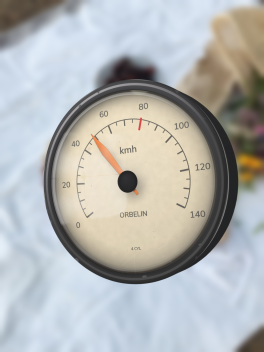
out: 50 km/h
